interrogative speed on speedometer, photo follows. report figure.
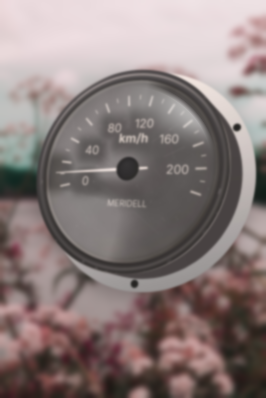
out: 10 km/h
